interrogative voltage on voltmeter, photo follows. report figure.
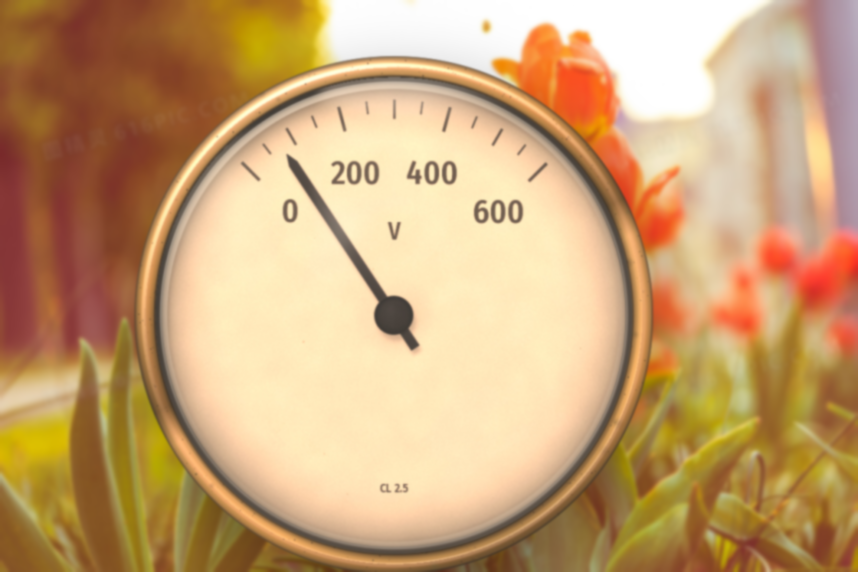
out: 75 V
